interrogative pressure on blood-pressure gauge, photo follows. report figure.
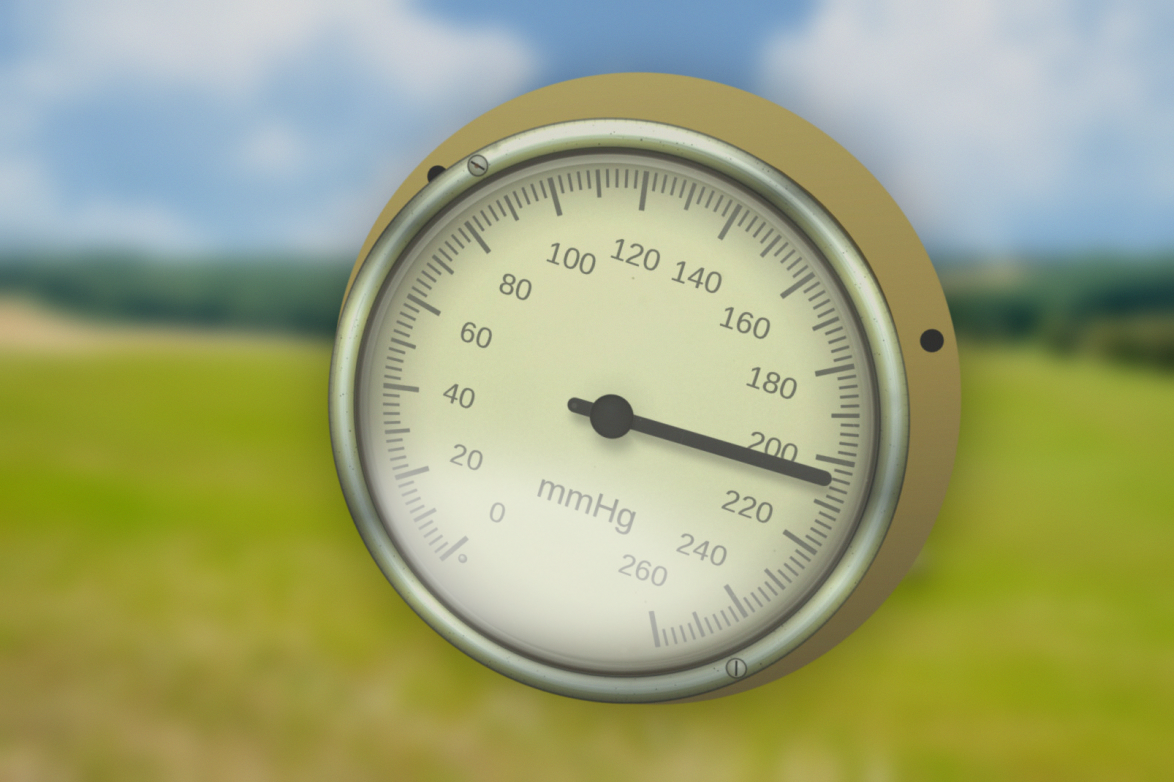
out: 204 mmHg
